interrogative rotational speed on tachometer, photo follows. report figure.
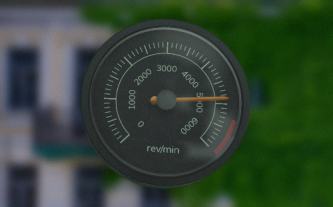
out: 4900 rpm
